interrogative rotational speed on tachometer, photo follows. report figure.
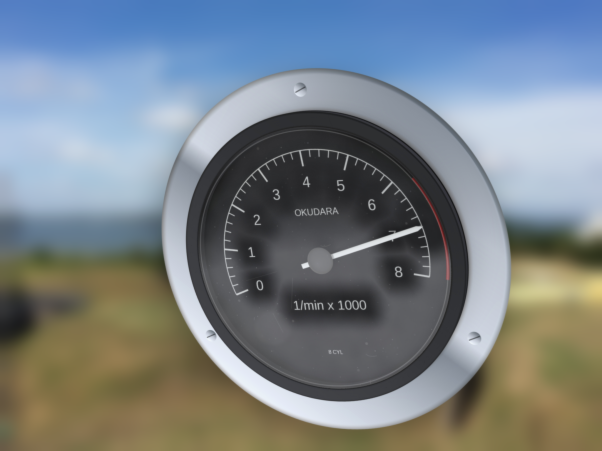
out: 7000 rpm
